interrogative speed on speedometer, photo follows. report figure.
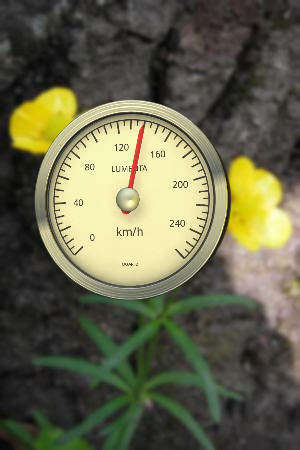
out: 140 km/h
